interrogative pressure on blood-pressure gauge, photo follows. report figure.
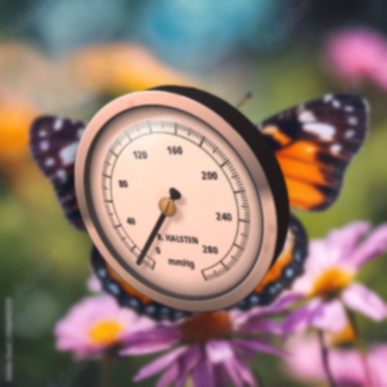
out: 10 mmHg
